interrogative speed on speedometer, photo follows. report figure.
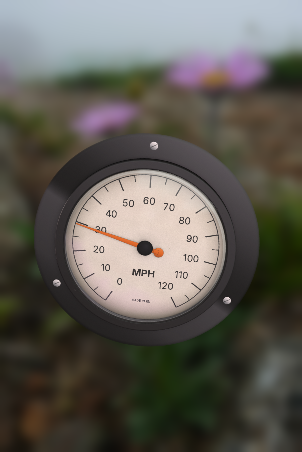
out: 30 mph
